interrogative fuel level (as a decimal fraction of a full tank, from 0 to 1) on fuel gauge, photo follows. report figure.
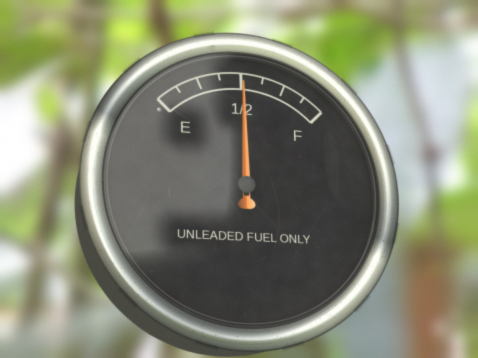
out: 0.5
